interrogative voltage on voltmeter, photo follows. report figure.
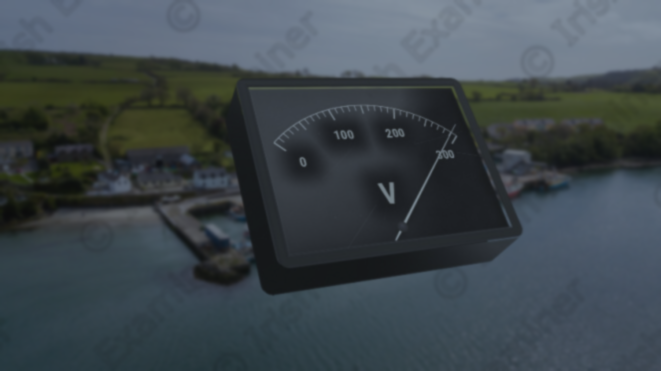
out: 290 V
